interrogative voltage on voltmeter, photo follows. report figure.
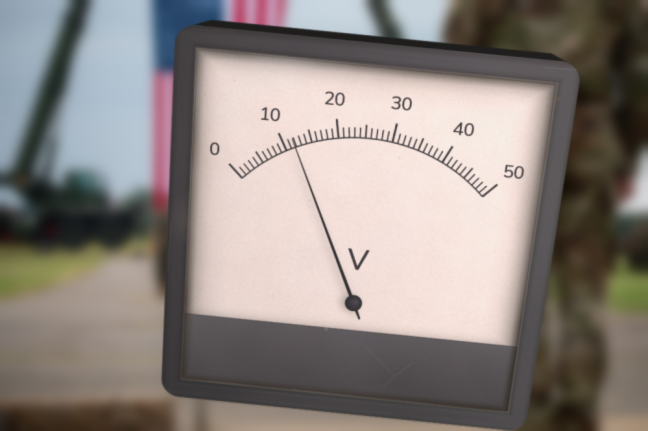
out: 12 V
